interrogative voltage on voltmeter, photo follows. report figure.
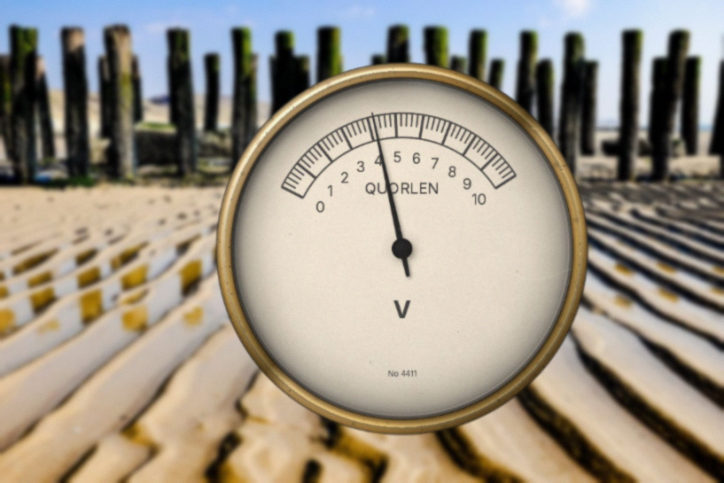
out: 4.2 V
